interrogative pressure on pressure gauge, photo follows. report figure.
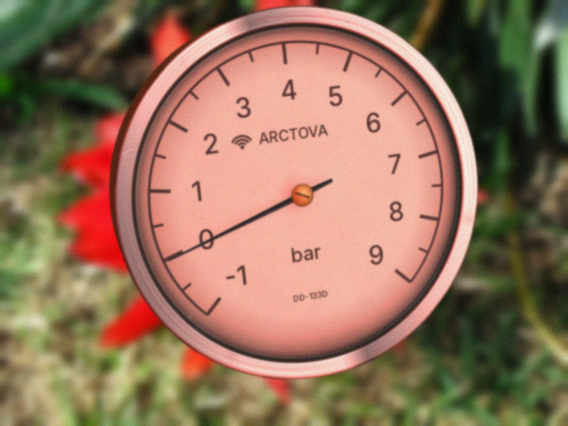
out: 0 bar
